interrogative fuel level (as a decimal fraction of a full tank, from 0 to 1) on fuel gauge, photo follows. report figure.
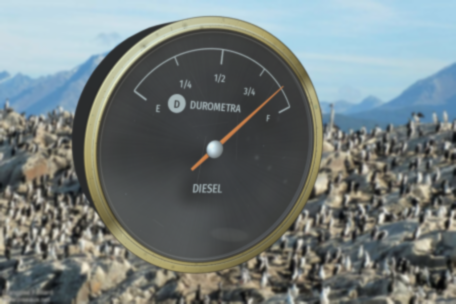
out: 0.875
